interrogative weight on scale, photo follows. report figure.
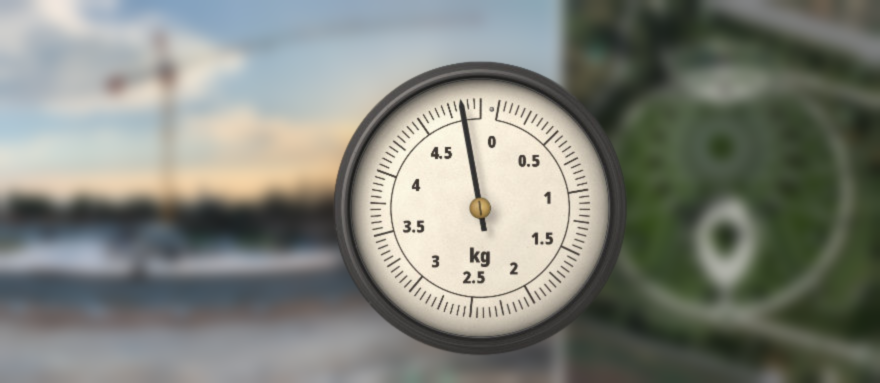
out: 4.85 kg
